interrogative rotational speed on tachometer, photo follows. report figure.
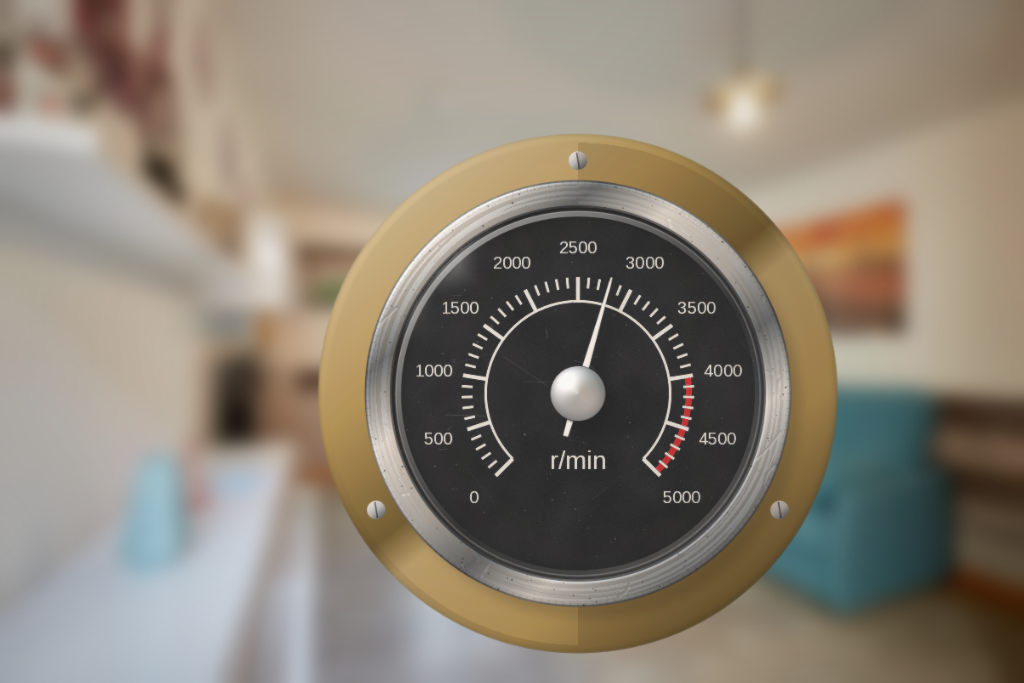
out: 2800 rpm
